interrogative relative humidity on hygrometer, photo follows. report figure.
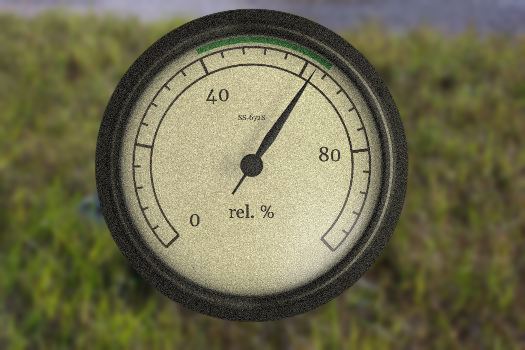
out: 62 %
